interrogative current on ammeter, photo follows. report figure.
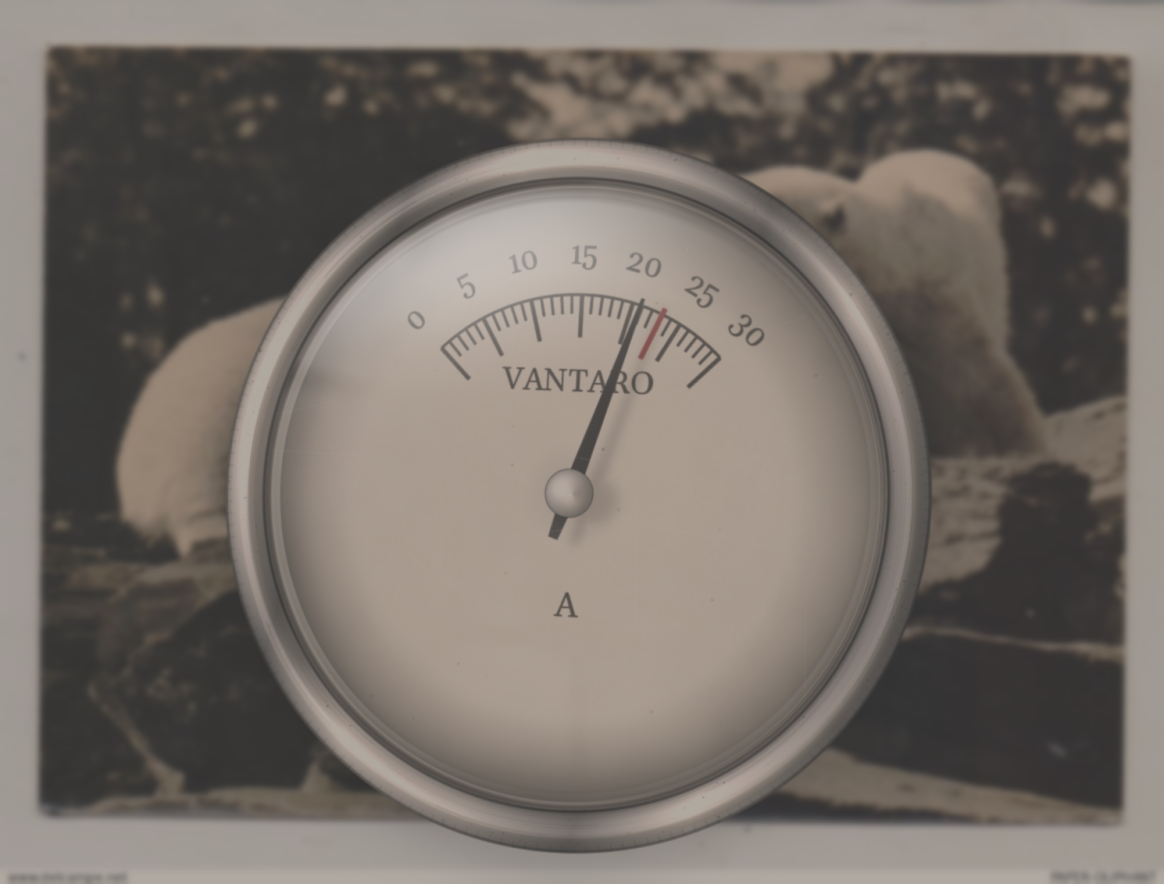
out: 21 A
